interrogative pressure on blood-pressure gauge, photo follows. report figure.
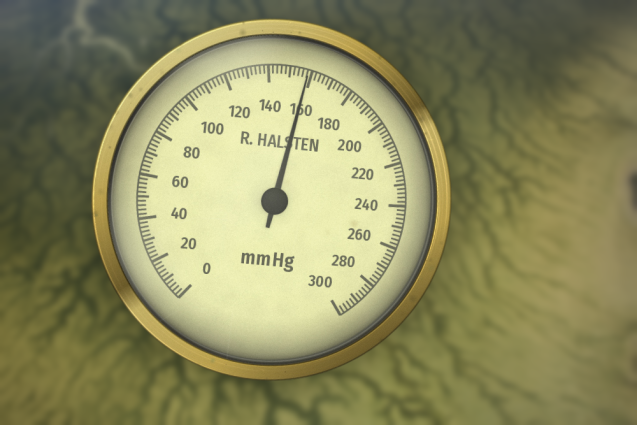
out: 158 mmHg
